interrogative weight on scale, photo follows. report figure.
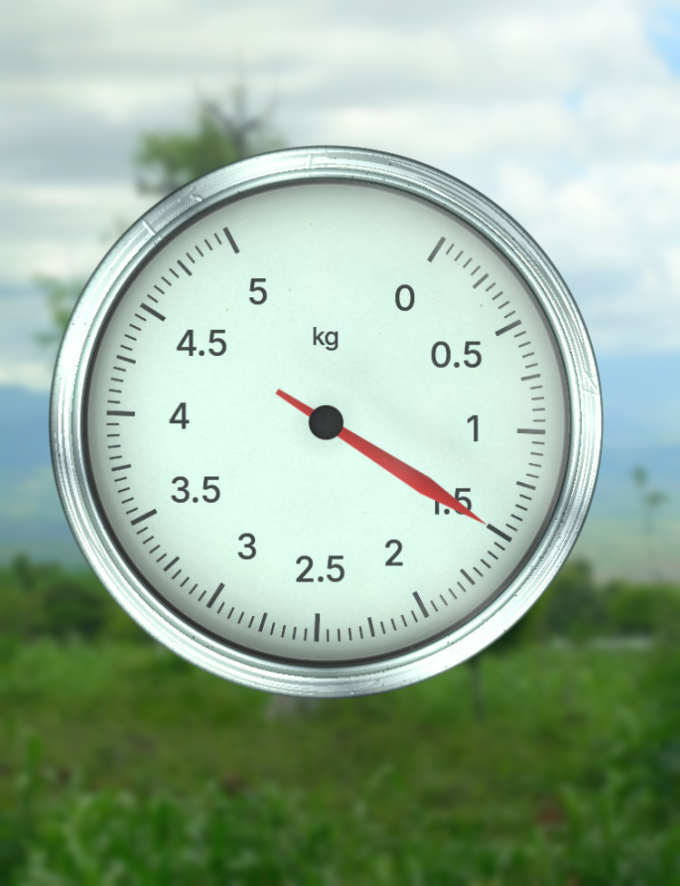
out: 1.5 kg
